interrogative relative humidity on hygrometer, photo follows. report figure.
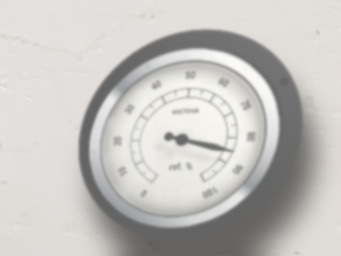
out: 85 %
